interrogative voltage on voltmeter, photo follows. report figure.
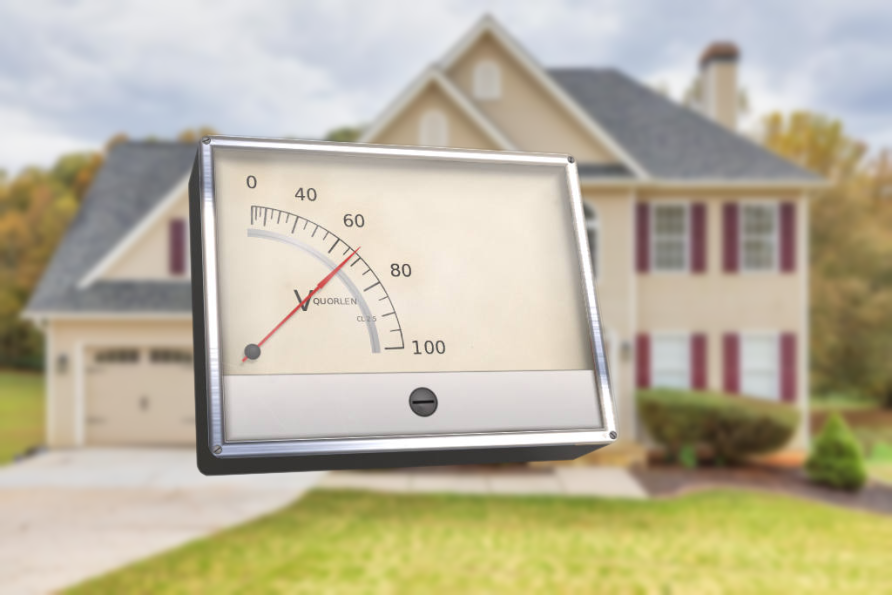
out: 67.5 V
